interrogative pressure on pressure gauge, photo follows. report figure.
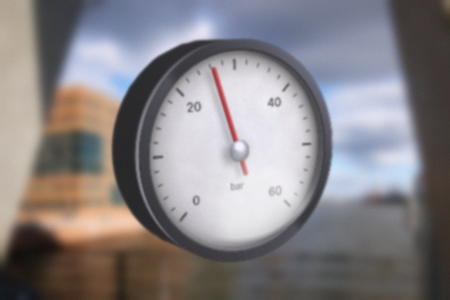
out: 26 bar
